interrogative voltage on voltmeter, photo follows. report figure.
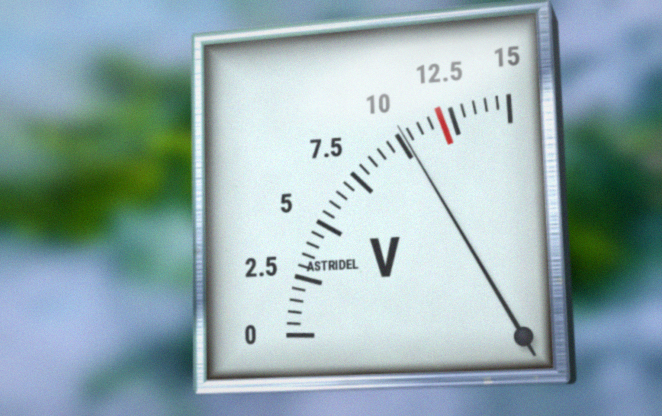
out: 10.25 V
